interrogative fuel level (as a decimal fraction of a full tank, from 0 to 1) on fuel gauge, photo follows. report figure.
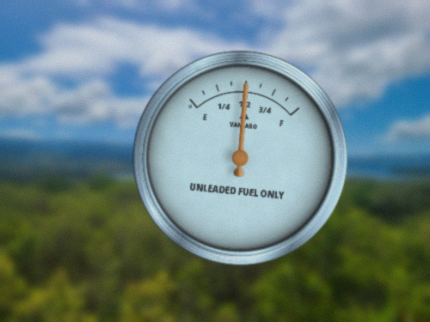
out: 0.5
